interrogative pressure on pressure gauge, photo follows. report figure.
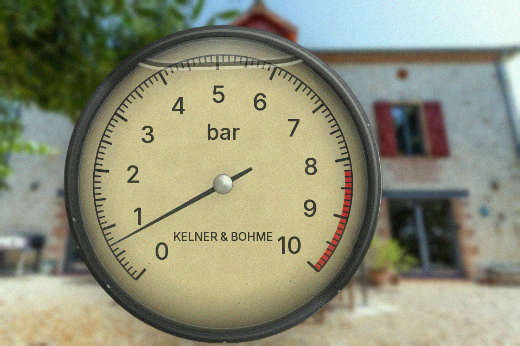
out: 0.7 bar
